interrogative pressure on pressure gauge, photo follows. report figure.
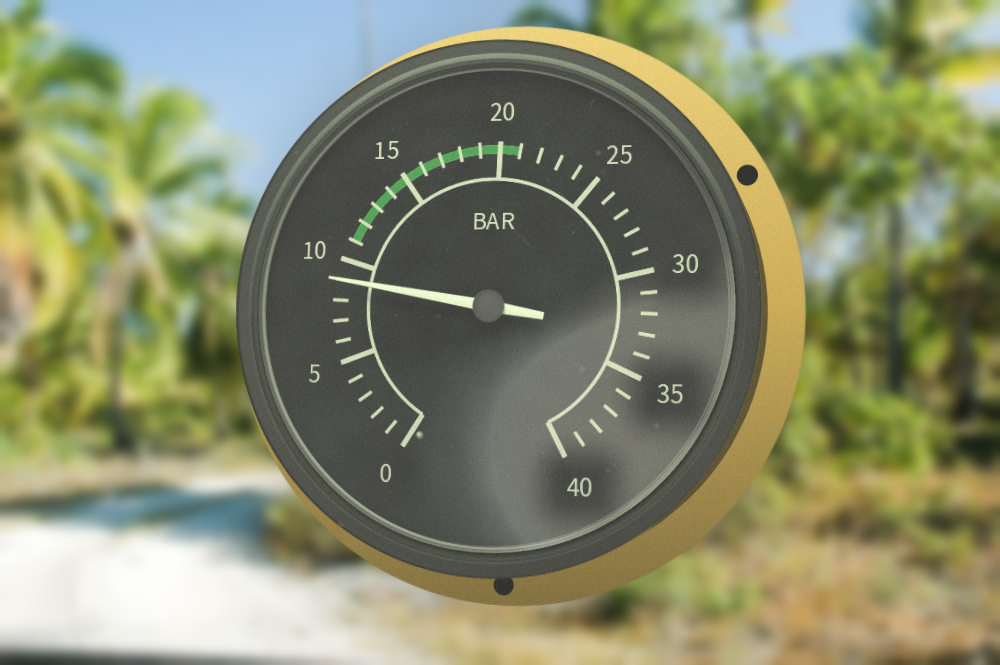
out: 9 bar
